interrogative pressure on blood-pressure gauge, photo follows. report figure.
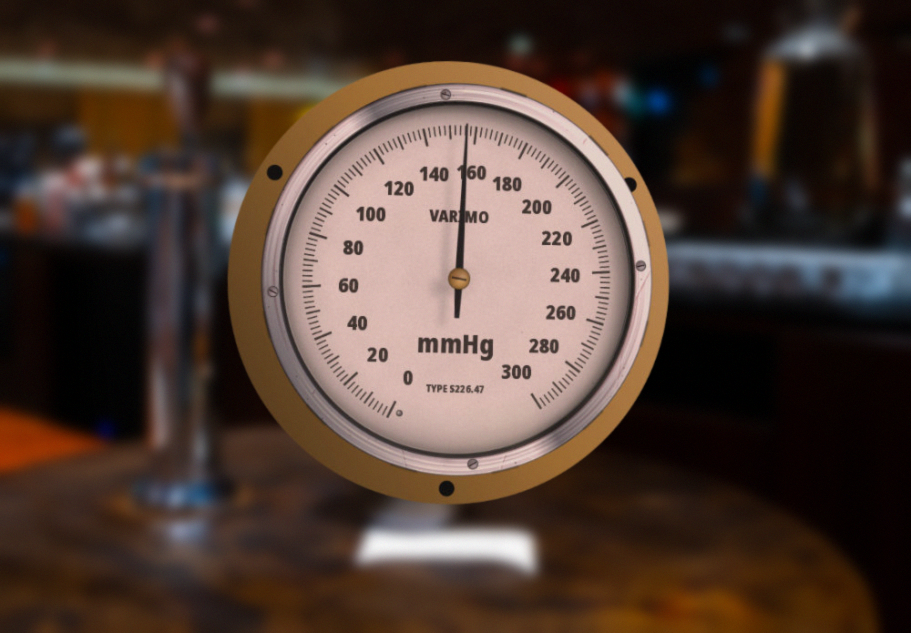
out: 156 mmHg
